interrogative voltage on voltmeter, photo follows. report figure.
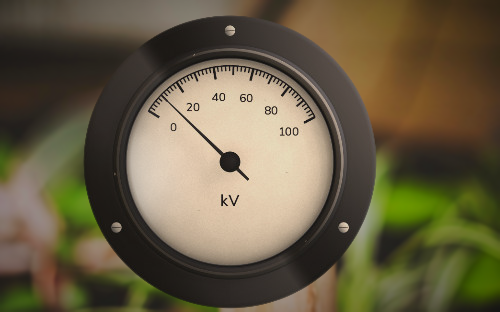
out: 10 kV
